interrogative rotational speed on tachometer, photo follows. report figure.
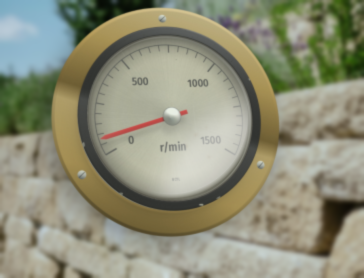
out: 75 rpm
